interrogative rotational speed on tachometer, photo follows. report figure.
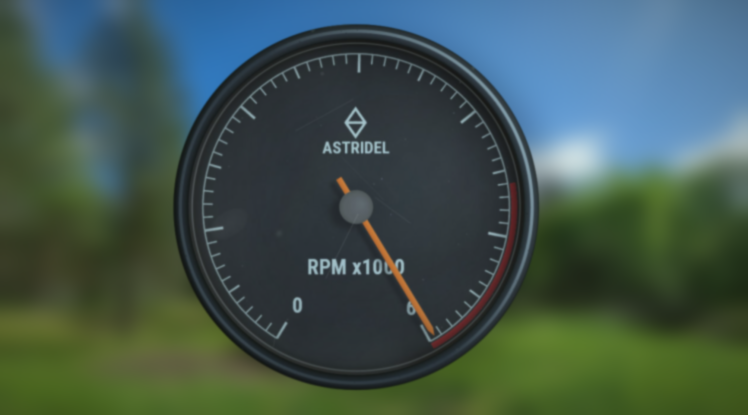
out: 5950 rpm
